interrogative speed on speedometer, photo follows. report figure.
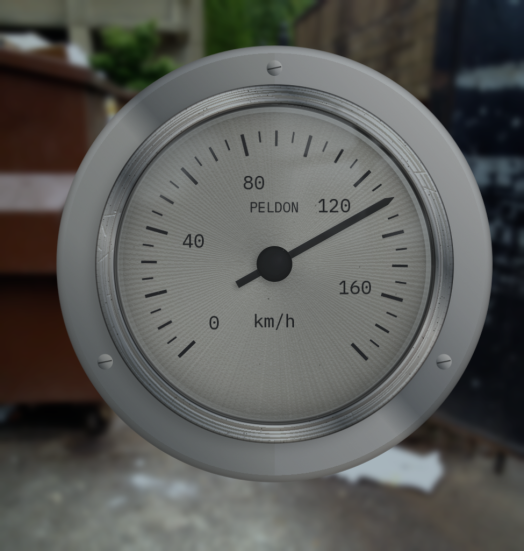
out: 130 km/h
